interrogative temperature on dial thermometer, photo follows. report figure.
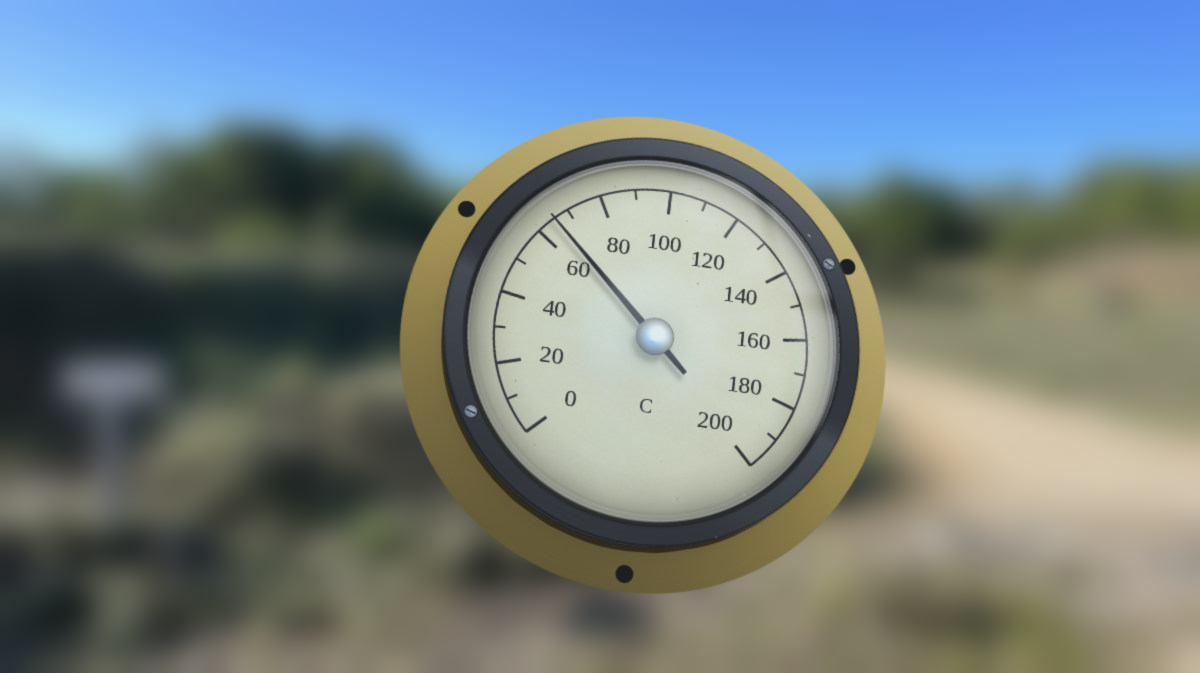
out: 65 °C
